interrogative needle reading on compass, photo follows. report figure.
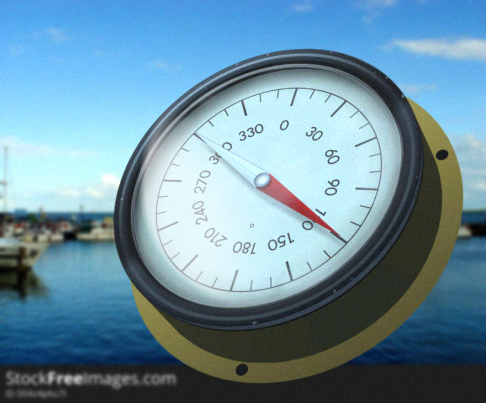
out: 120 °
